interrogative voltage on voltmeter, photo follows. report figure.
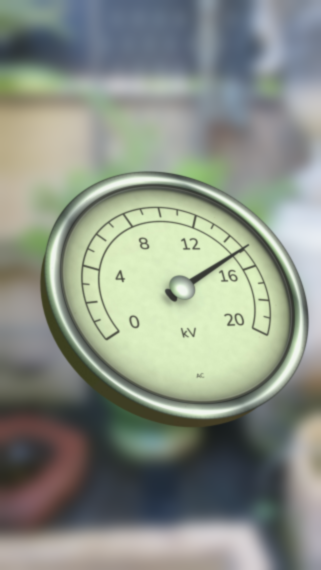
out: 15 kV
